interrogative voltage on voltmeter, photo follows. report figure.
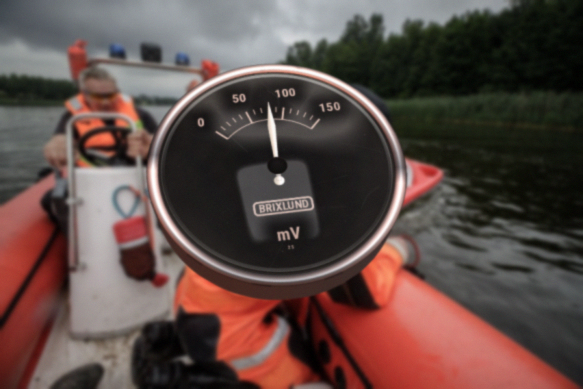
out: 80 mV
